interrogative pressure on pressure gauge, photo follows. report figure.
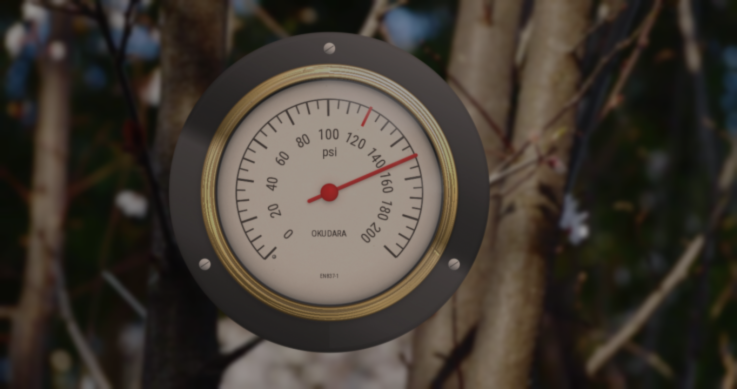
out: 150 psi
